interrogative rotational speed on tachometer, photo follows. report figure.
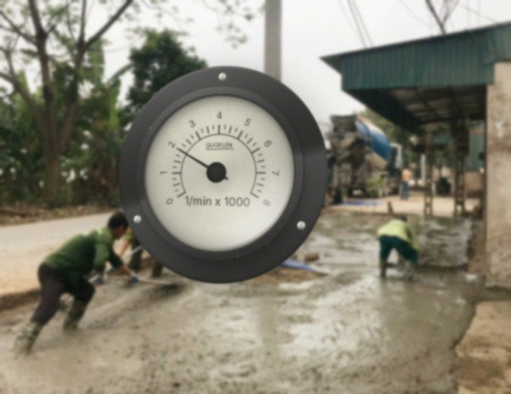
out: 2000 rpm
